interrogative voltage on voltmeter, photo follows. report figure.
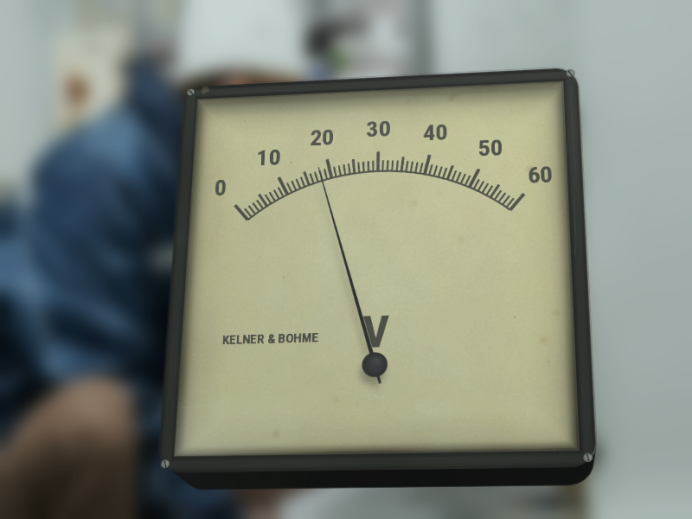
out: 18 V
